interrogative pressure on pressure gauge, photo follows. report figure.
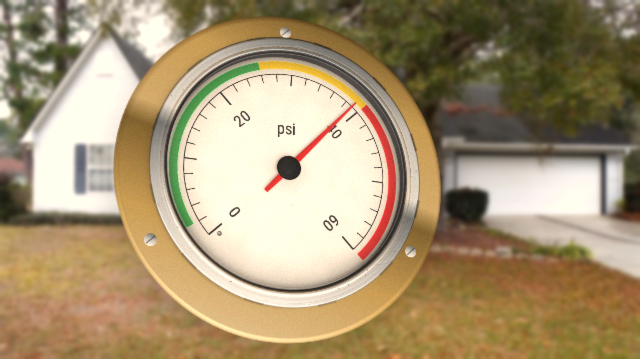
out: 39 psi
